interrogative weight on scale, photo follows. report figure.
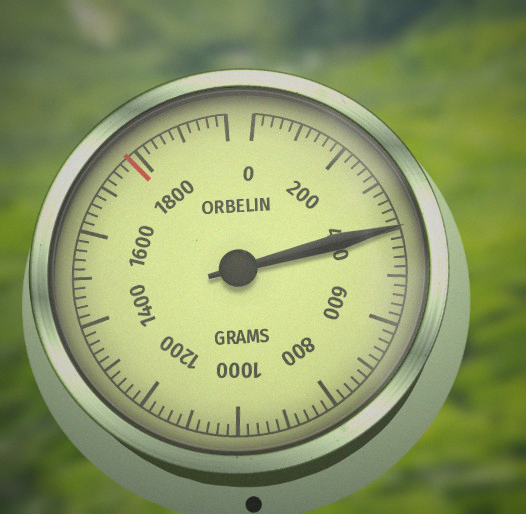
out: 400 g
